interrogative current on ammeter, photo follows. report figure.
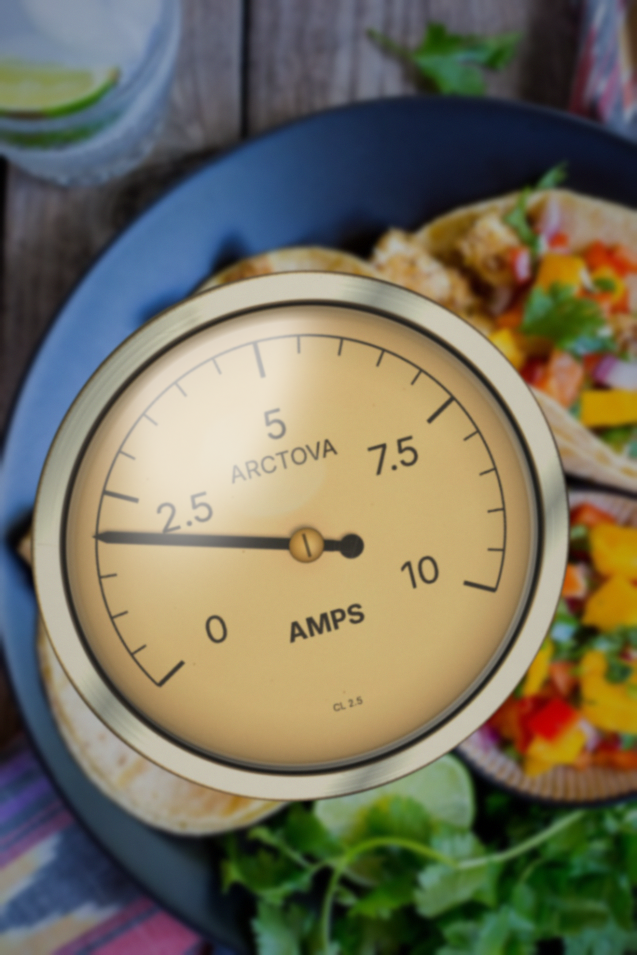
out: 2 A
